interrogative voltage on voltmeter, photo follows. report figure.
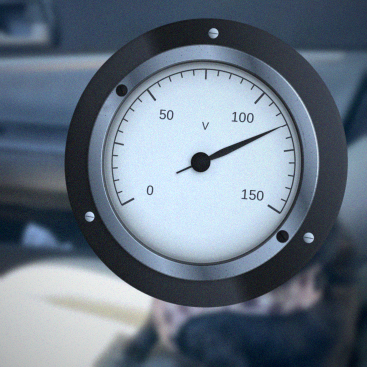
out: 115 V
